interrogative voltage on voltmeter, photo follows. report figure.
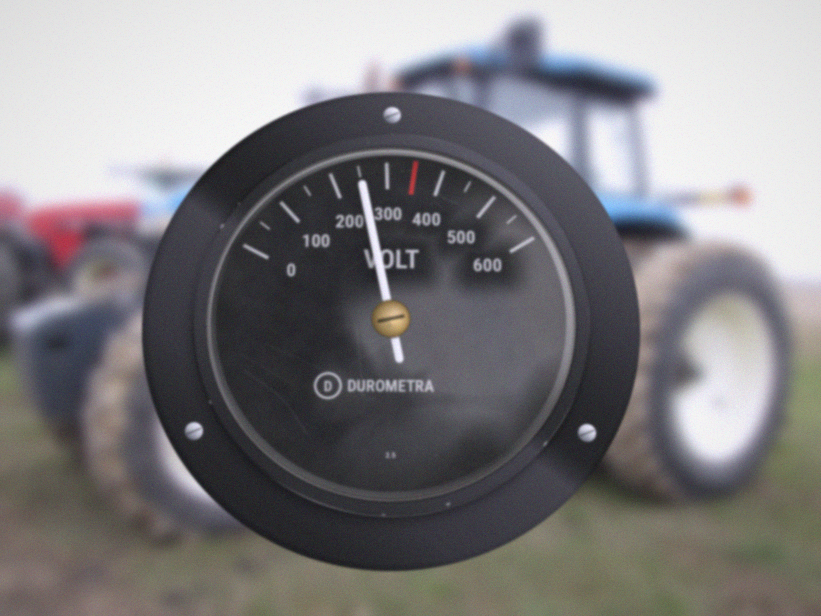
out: 250 V
